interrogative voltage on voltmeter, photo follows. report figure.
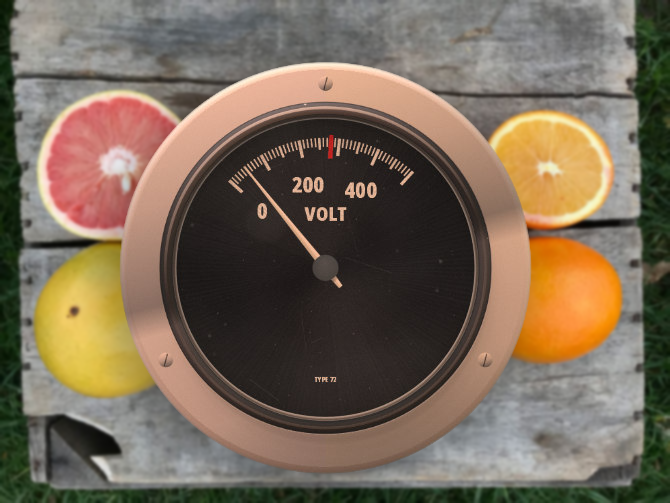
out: 50 V
